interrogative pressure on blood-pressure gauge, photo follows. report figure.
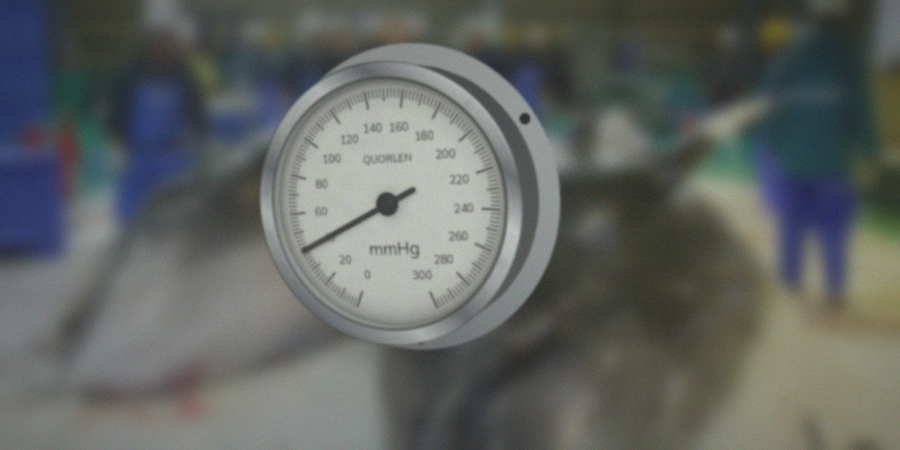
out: 40 mmHg
